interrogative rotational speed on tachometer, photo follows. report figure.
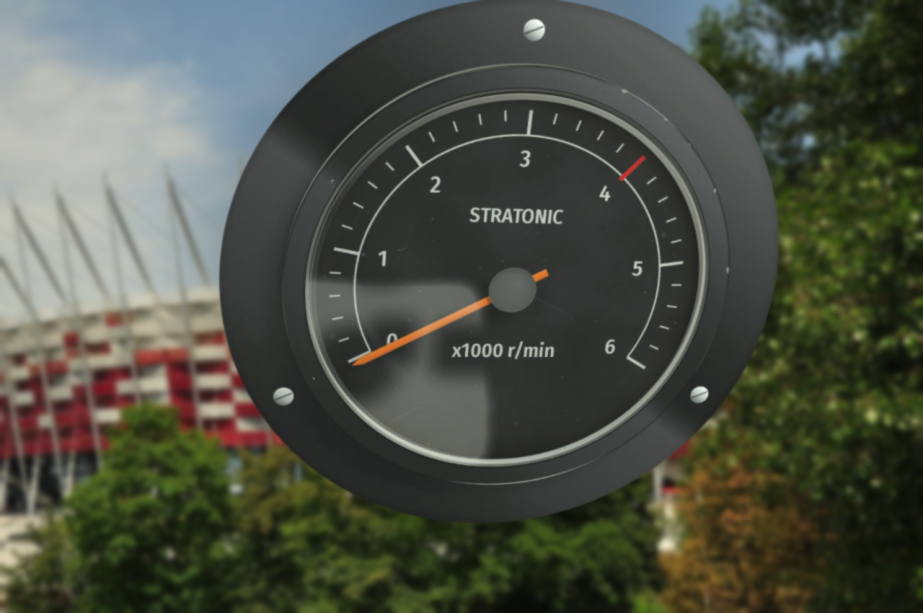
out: 0 rpm
